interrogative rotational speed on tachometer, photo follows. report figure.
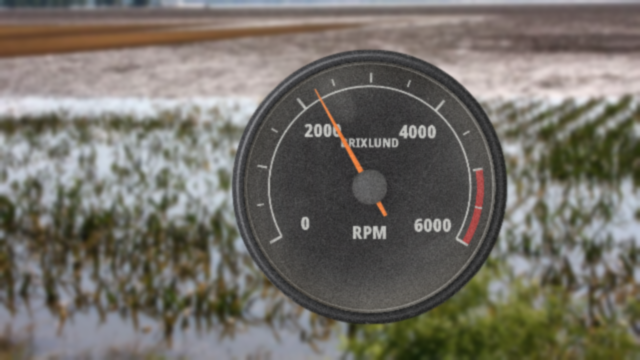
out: 2250 rpm
